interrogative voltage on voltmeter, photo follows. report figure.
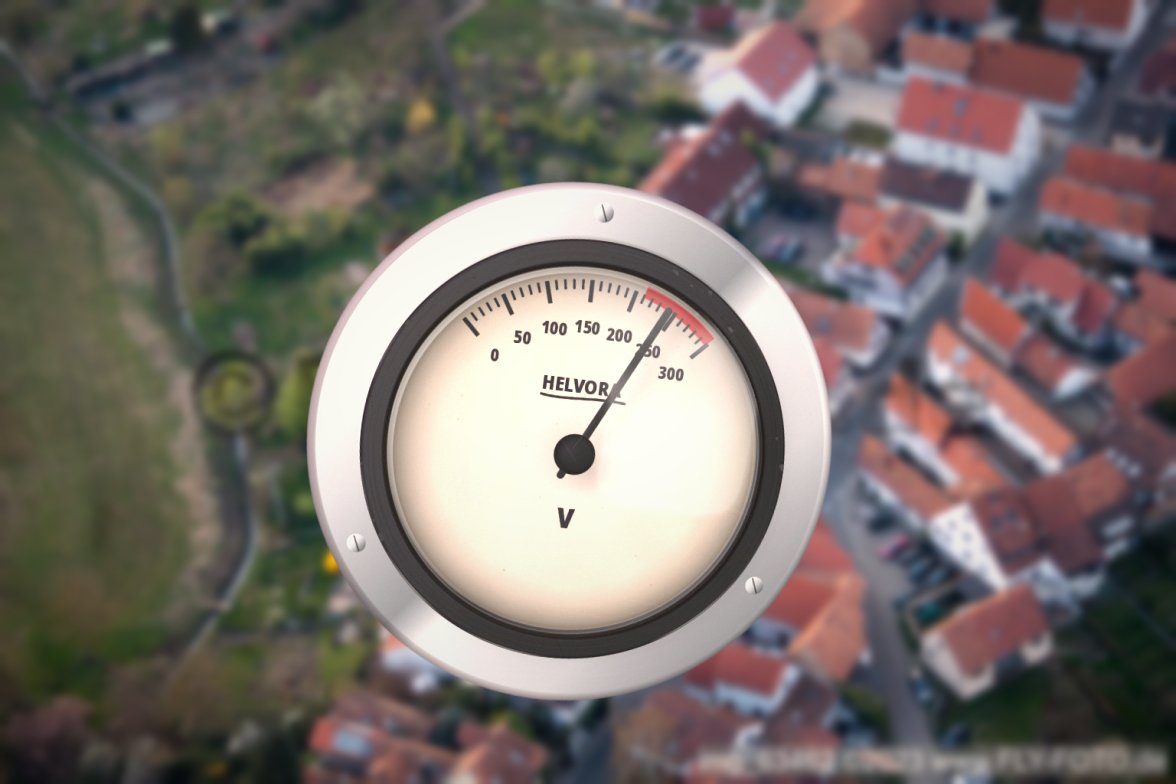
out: 240 V
